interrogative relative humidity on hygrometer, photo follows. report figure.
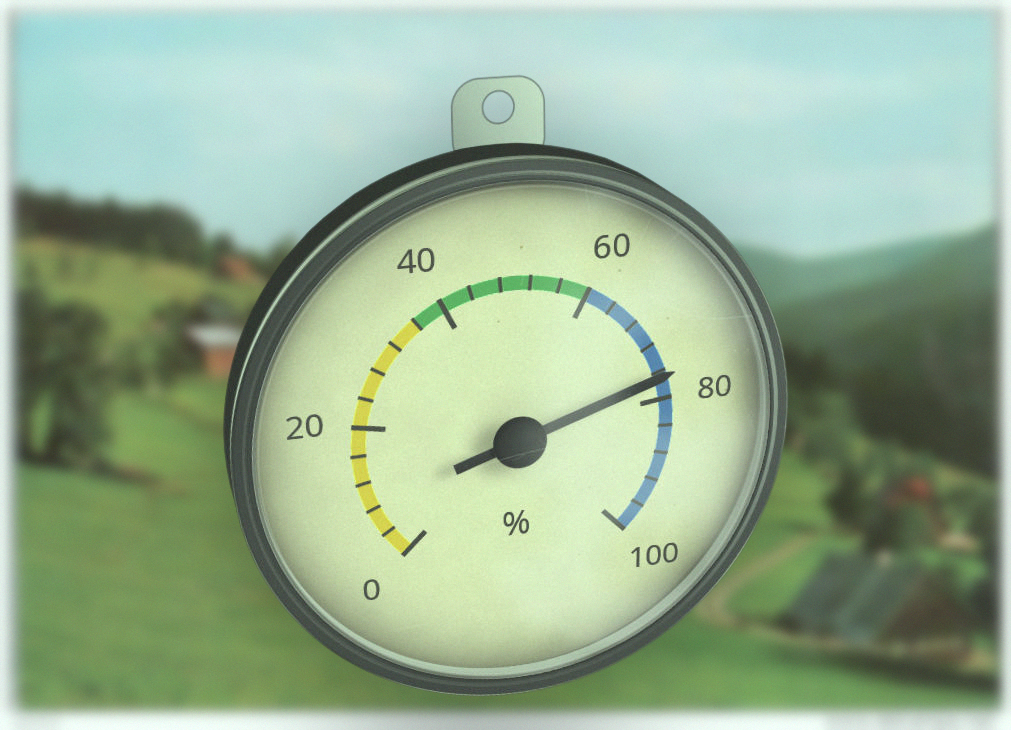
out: 76 %
